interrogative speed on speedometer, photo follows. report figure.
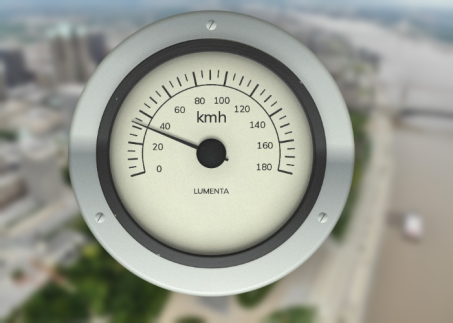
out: 32.5 km/h
